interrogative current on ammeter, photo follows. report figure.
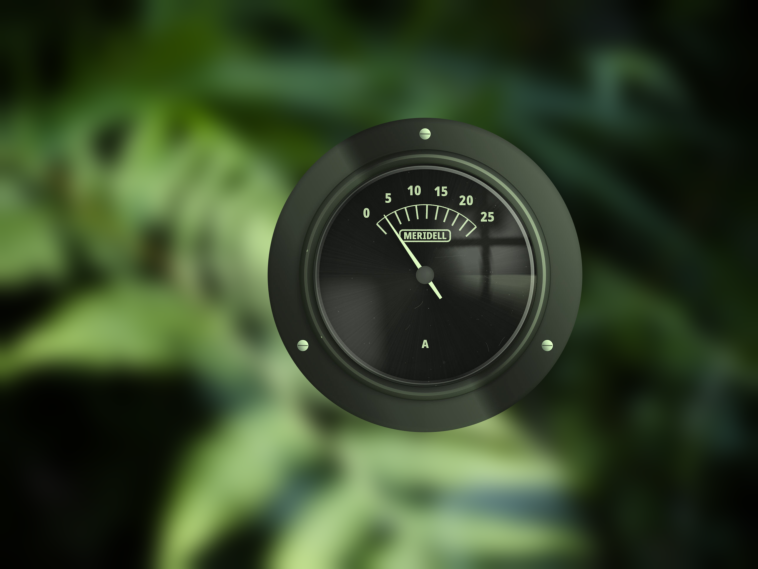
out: 2.5 A
